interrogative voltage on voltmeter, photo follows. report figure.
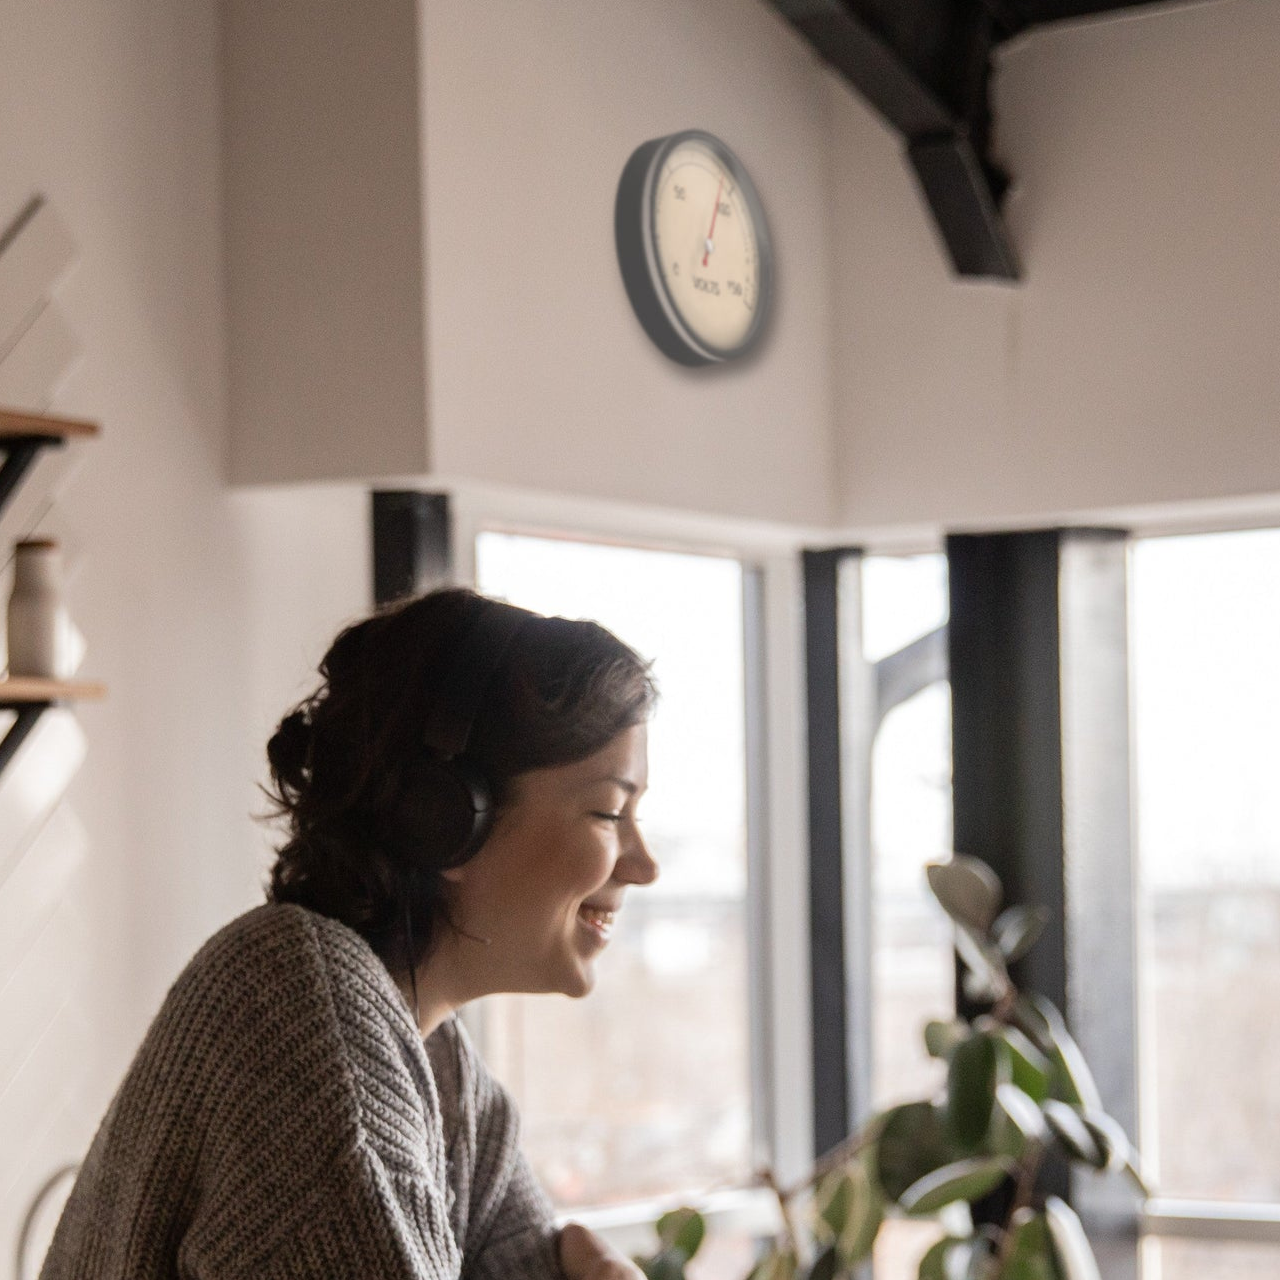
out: 90 V
